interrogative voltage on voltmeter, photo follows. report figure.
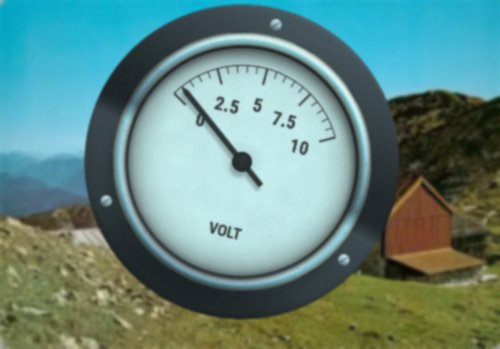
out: 0.5 V
